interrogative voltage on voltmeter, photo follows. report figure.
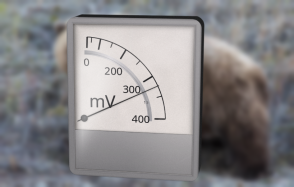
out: 325 mV
